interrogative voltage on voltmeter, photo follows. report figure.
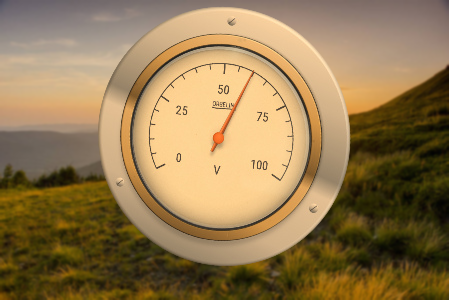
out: 60 V
